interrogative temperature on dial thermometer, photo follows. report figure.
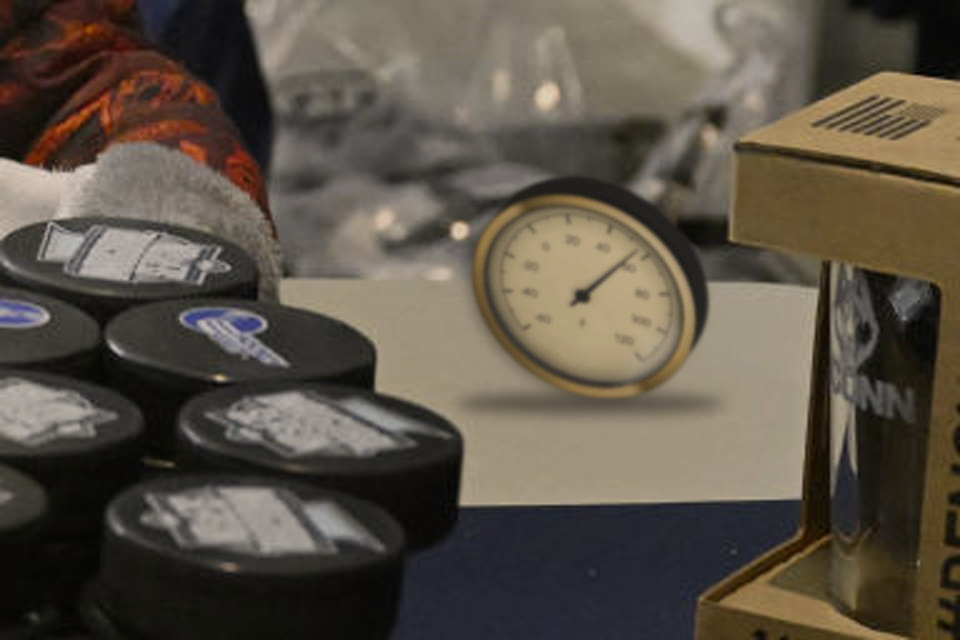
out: 55 °F
